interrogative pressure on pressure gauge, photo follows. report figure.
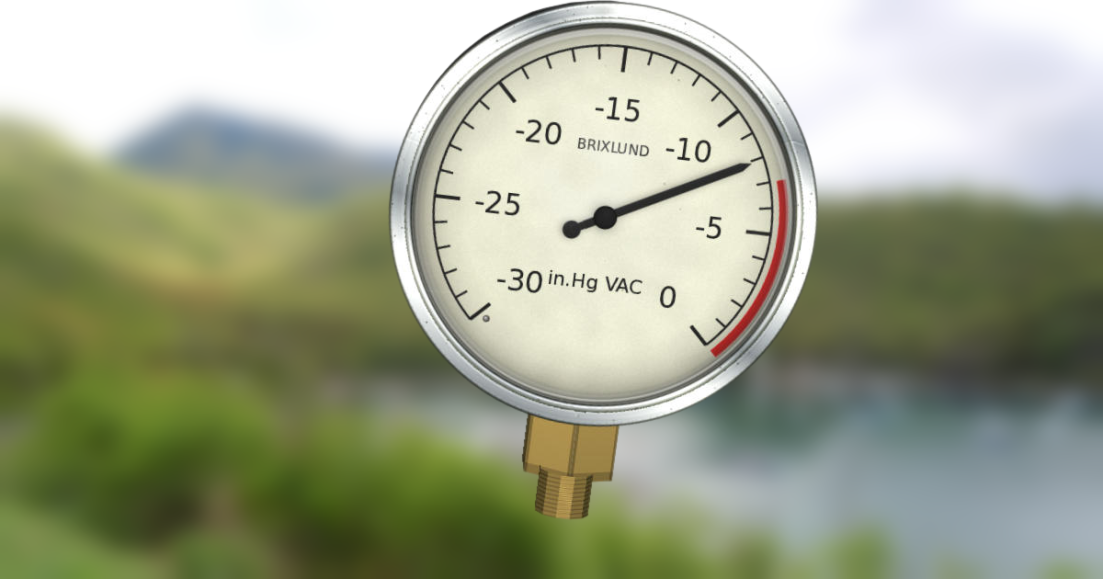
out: -8 inHg
